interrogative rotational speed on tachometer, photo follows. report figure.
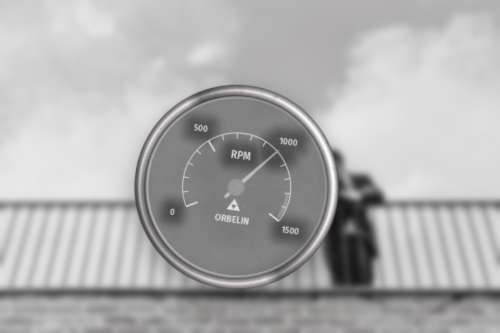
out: 1000 rpm
